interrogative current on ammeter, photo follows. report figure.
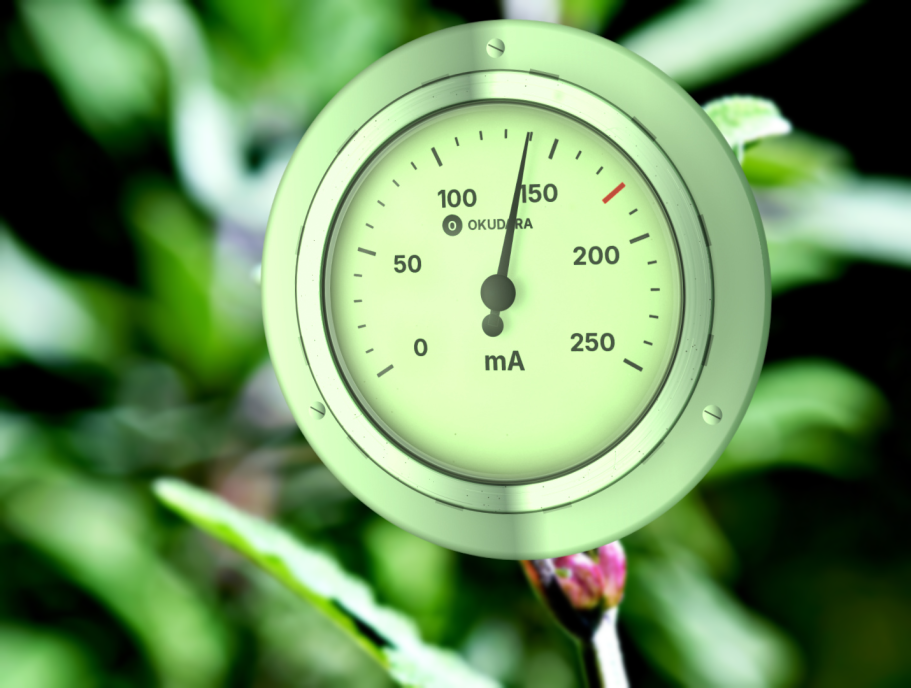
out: 140 mA
